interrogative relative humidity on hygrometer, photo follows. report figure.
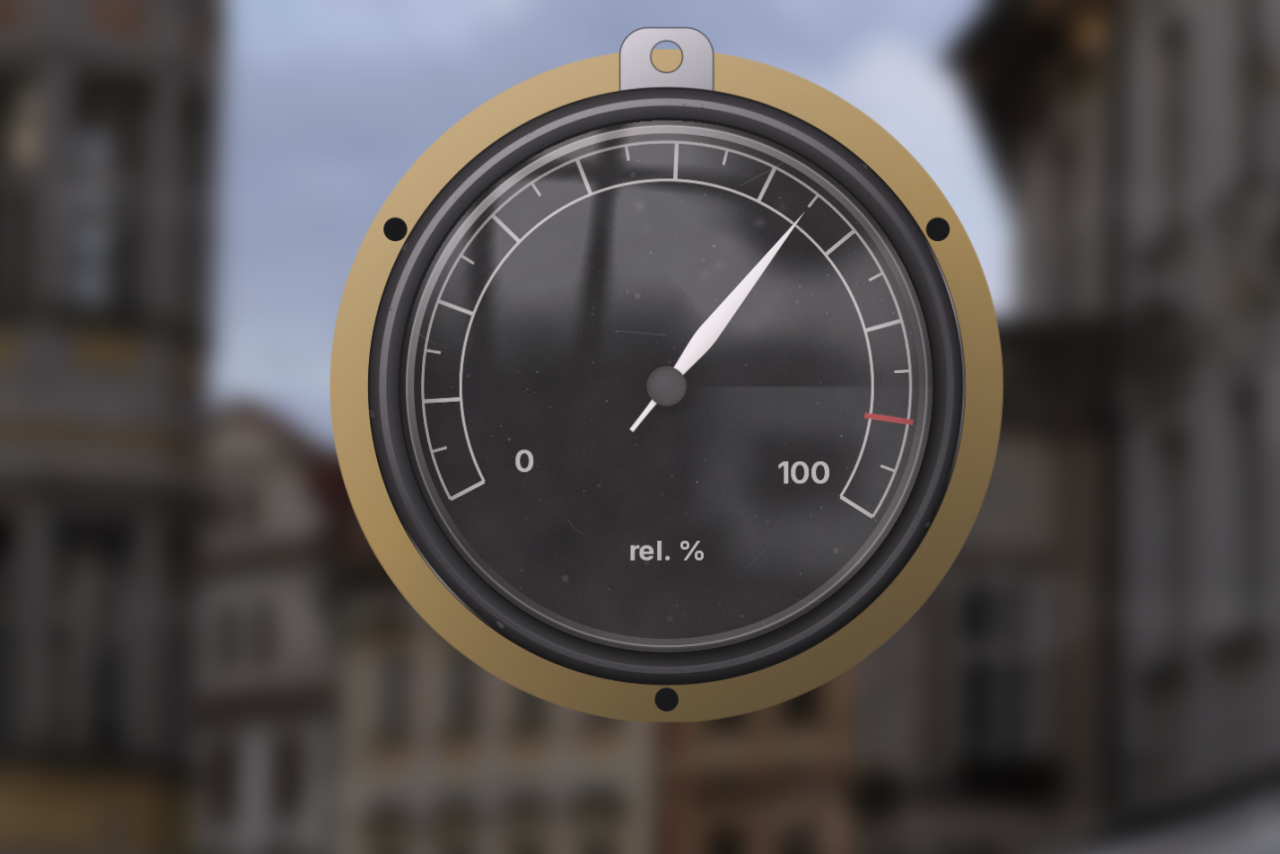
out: 65 %
